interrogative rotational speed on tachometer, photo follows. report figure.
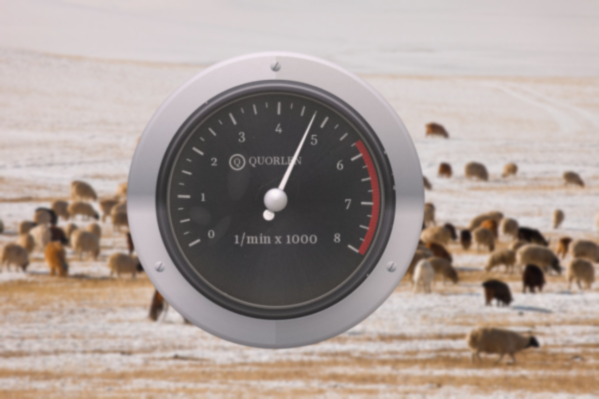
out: 4750 rpm
